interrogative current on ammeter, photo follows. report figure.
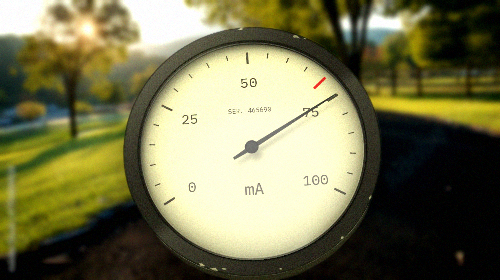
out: 75 mA
